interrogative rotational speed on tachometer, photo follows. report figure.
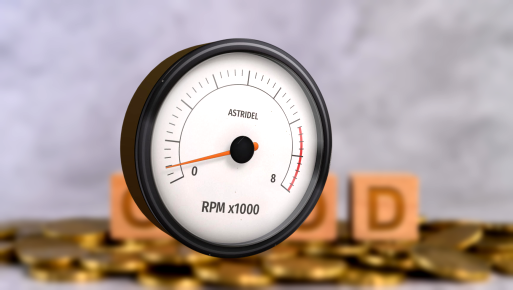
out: 400 rpm
